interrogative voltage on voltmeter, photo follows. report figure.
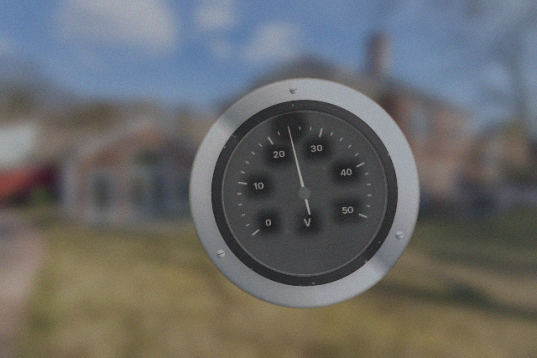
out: 24 V
